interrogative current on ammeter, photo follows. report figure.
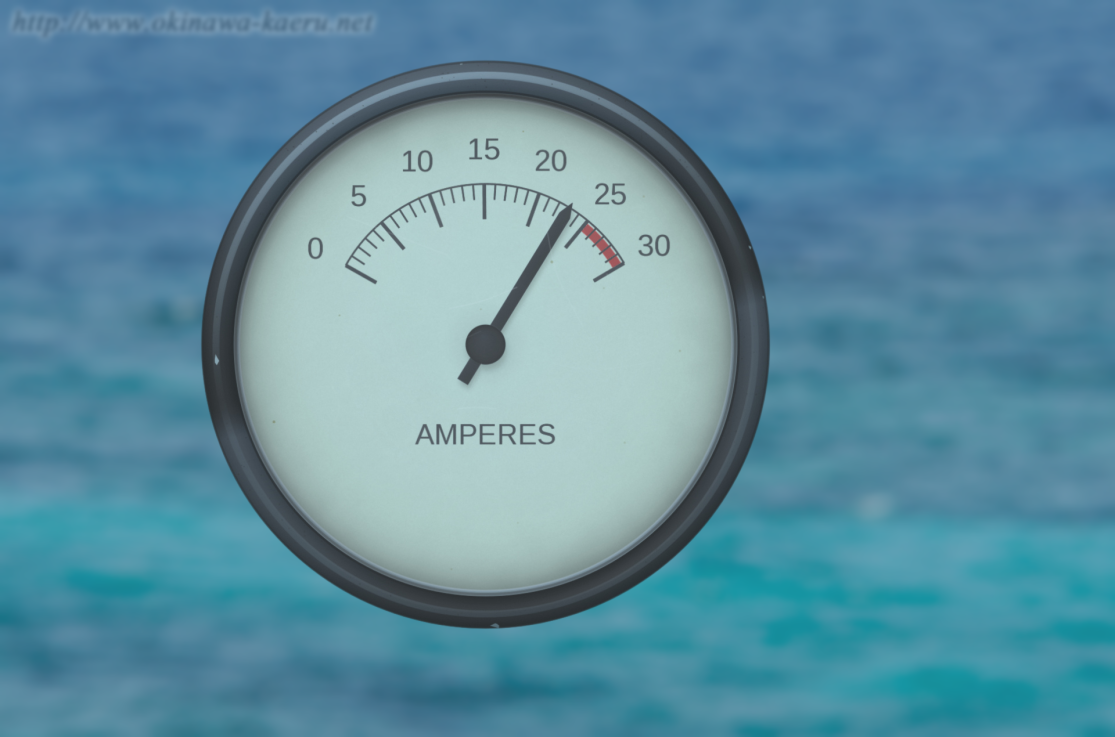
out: 23 A
